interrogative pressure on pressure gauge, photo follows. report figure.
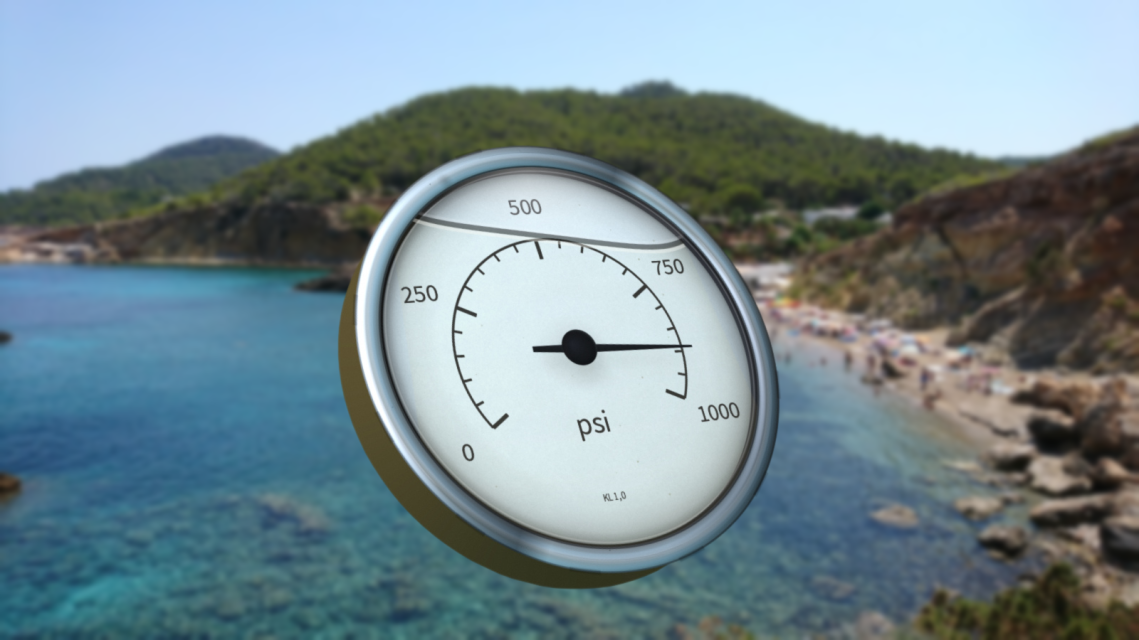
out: 900 psi
